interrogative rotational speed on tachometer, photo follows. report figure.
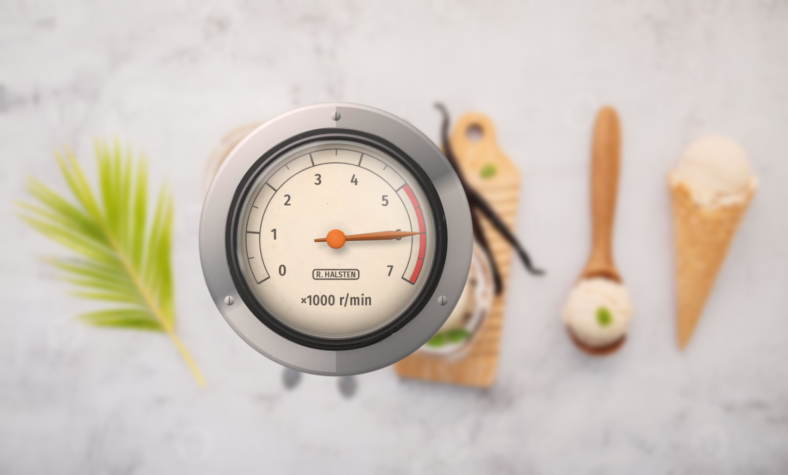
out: 6000 rpm
